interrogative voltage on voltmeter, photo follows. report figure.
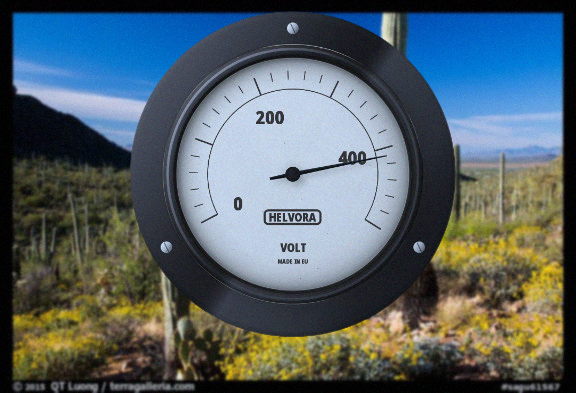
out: 410 V
